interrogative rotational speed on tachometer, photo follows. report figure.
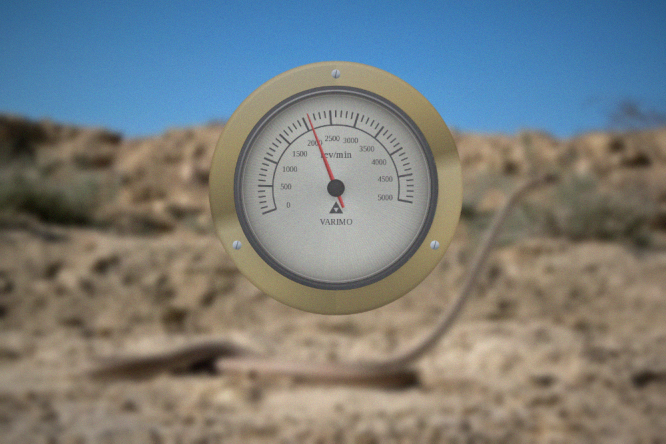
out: 2100 rpm
